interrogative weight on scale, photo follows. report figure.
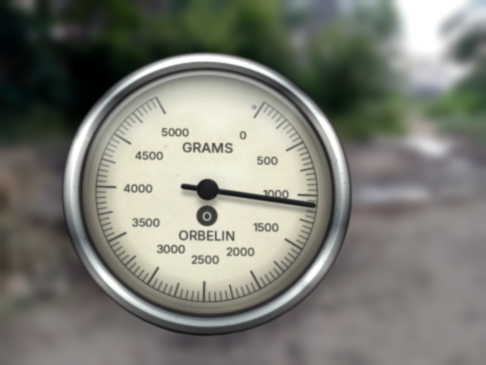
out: 1100 g
